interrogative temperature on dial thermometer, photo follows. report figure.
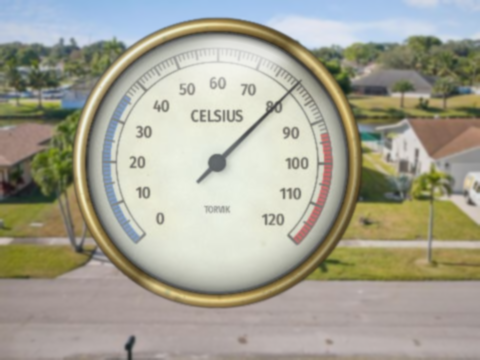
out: 80 °C
